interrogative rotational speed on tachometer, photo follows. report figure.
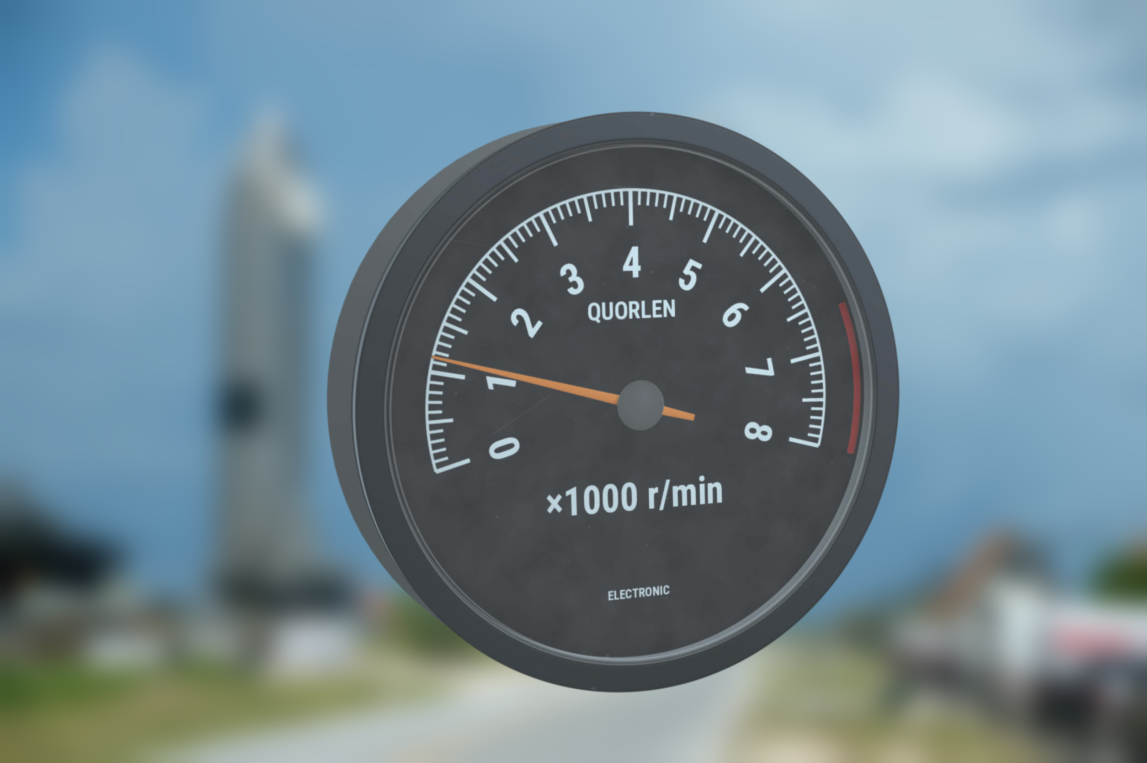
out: 1150 rpm
